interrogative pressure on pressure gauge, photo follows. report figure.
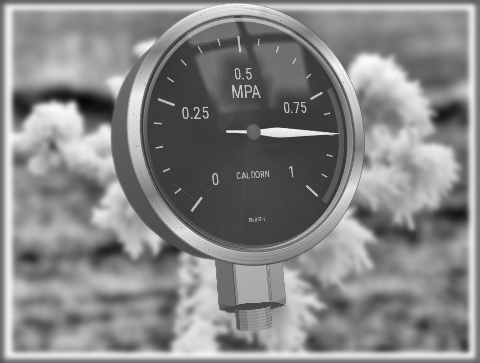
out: 0.85 MPa
